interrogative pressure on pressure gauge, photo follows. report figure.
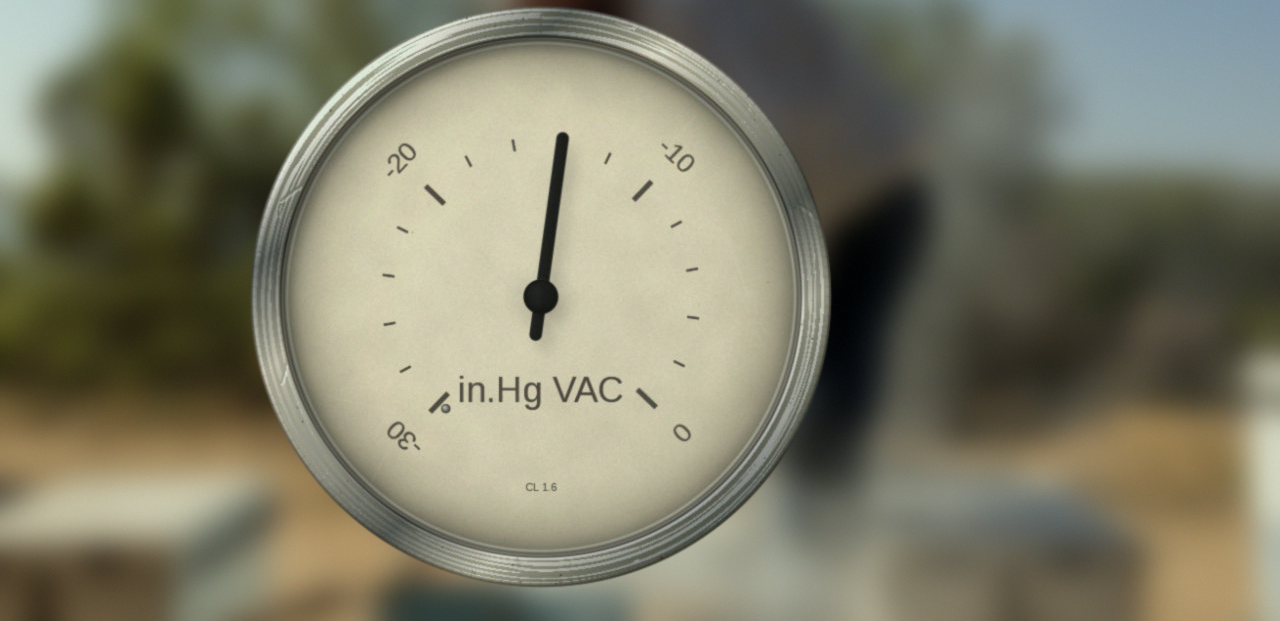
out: -14 inHg
